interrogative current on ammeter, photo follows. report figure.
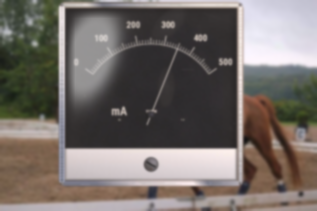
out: 350 mA
